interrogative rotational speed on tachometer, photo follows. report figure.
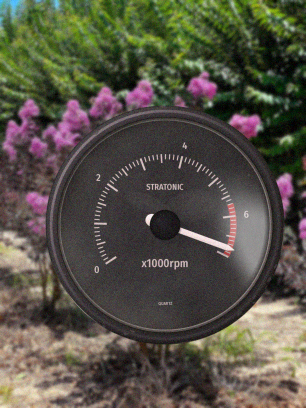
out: 6800 rpm
